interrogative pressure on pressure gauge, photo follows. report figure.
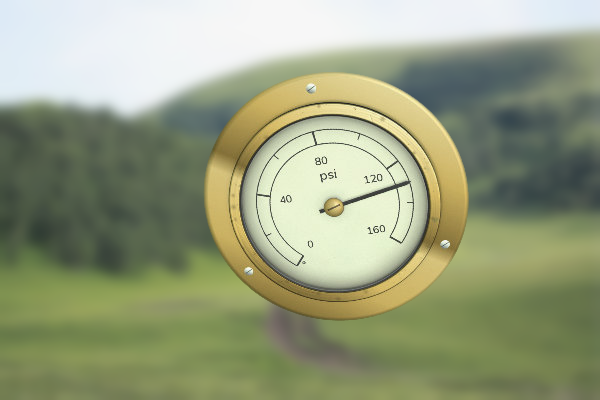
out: 130 psi
